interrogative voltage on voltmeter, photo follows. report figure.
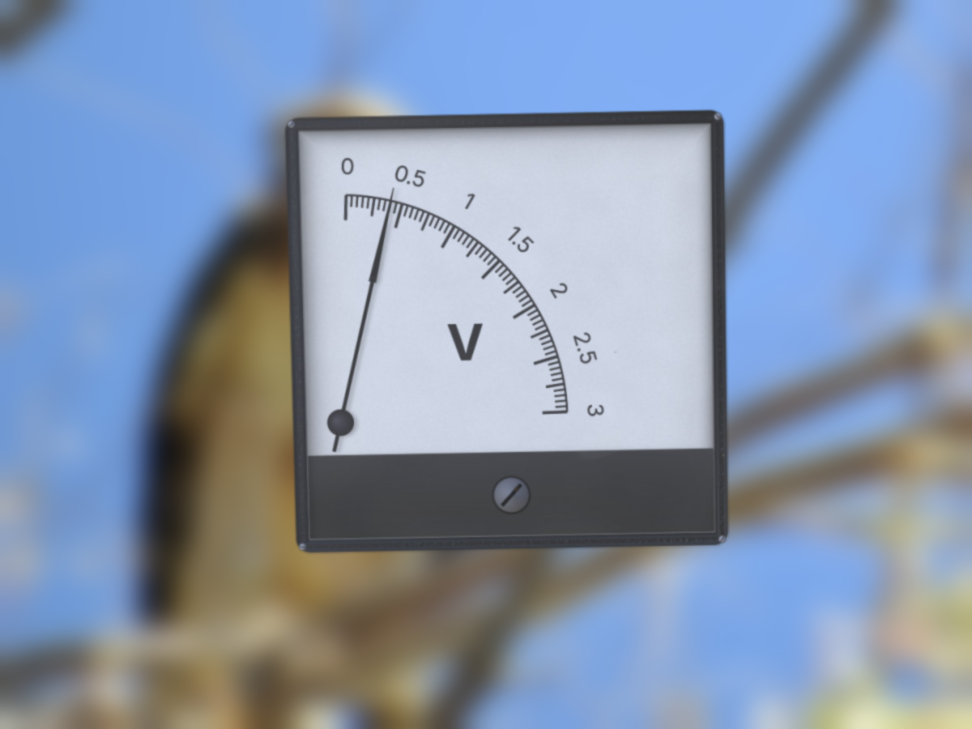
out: 0.4 V
